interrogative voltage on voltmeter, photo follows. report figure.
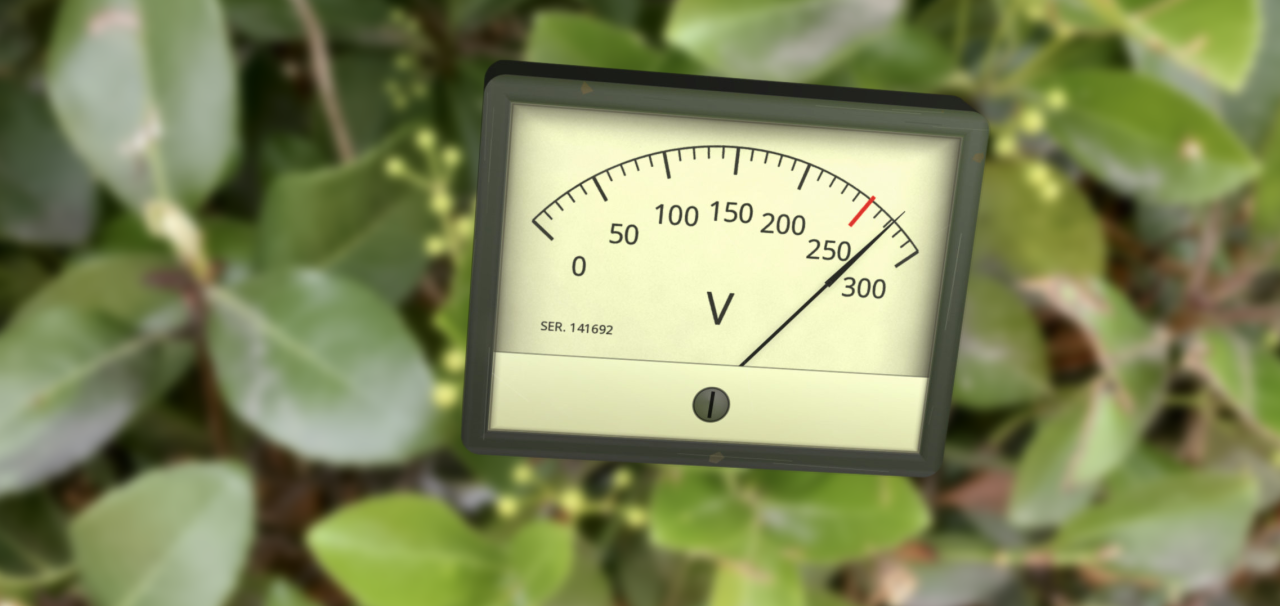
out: 270 V
